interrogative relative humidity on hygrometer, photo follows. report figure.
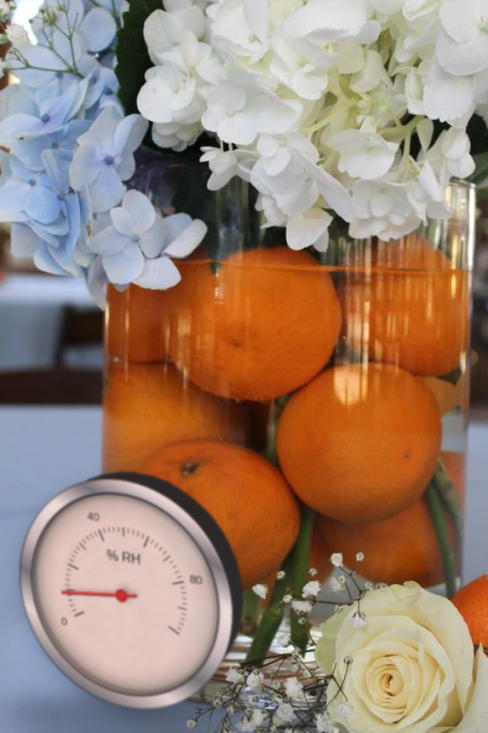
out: 10 %
